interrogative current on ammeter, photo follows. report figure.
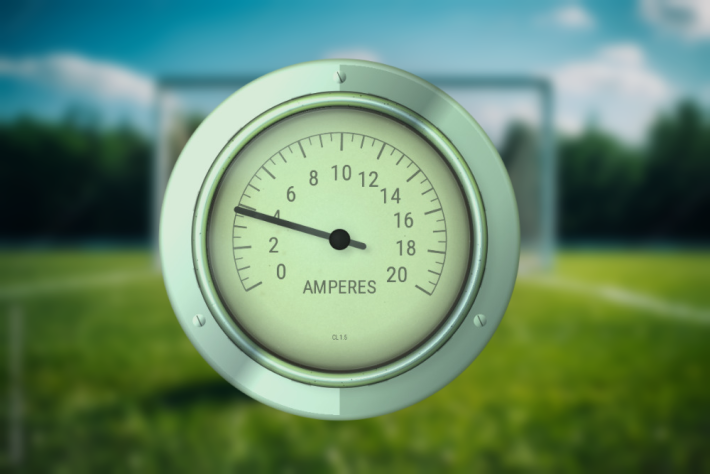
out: 3.75 A
